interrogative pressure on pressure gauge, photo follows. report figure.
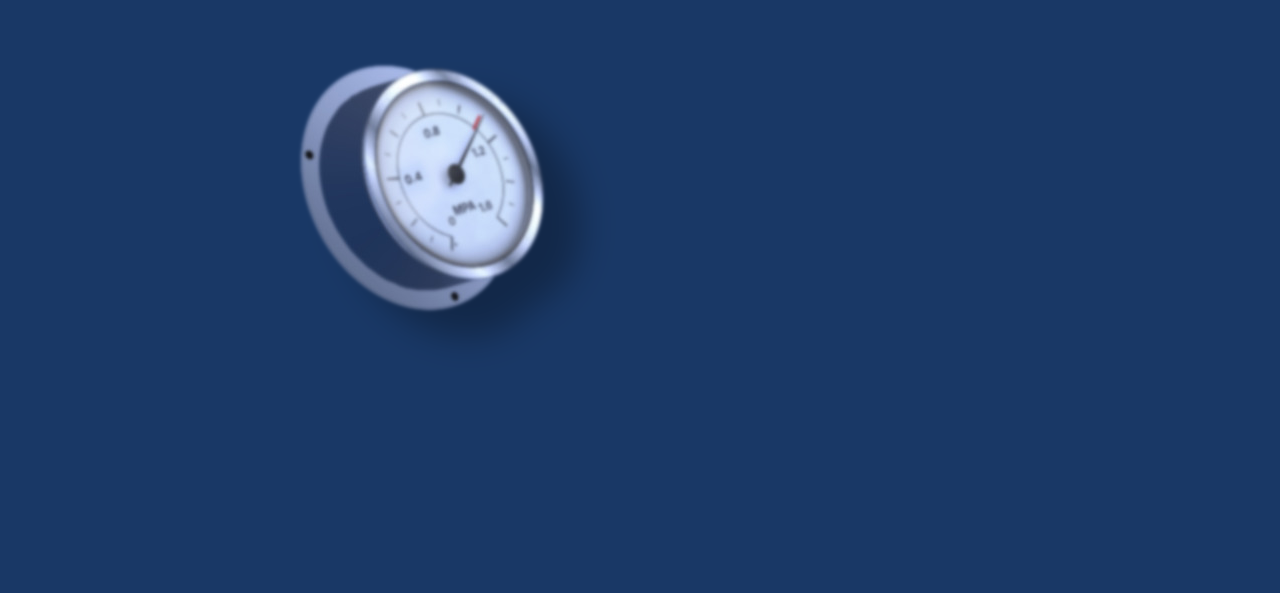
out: 1.1 MPa
